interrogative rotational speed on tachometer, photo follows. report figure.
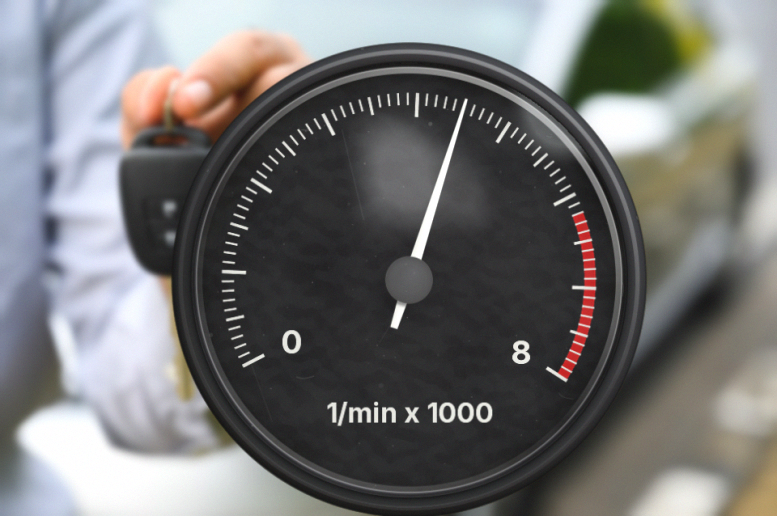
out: 4500 rpm
